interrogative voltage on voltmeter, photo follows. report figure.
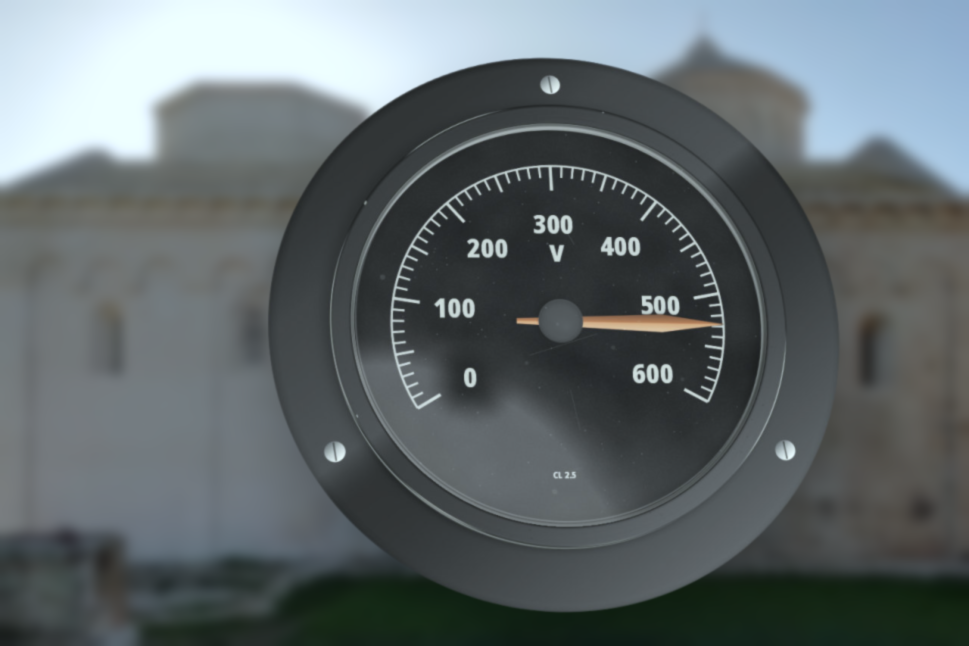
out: 530 V
